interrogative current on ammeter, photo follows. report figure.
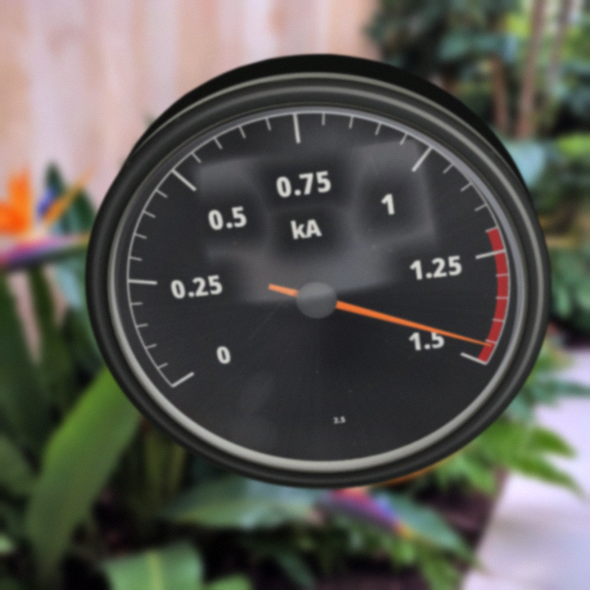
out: 1.45 kA
